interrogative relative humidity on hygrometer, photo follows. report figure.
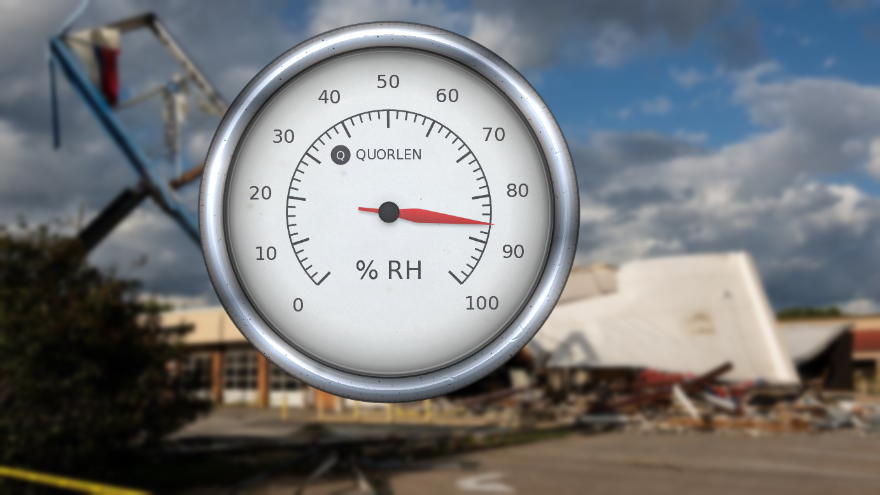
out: 86 %
